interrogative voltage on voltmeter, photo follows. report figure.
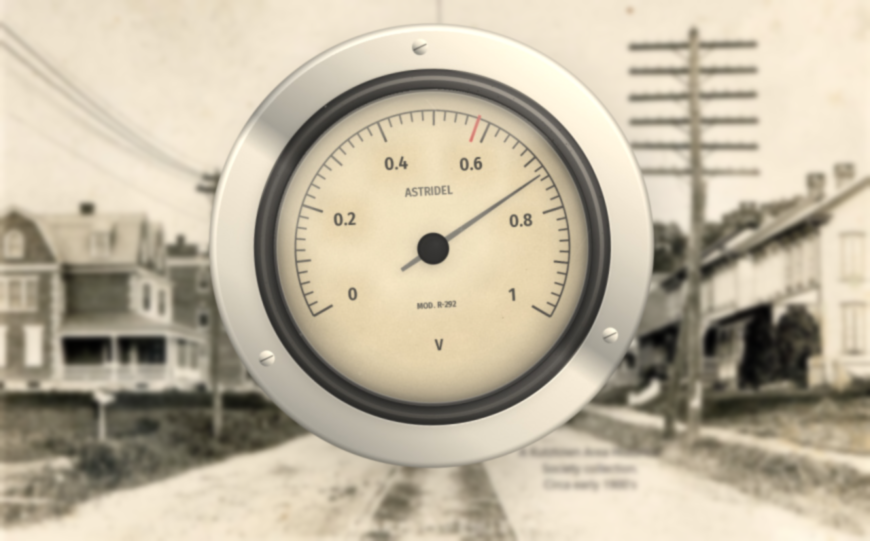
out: 0.73 V
